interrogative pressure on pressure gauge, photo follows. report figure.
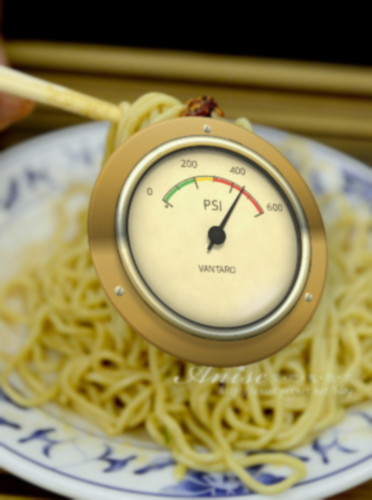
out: 450 psi
